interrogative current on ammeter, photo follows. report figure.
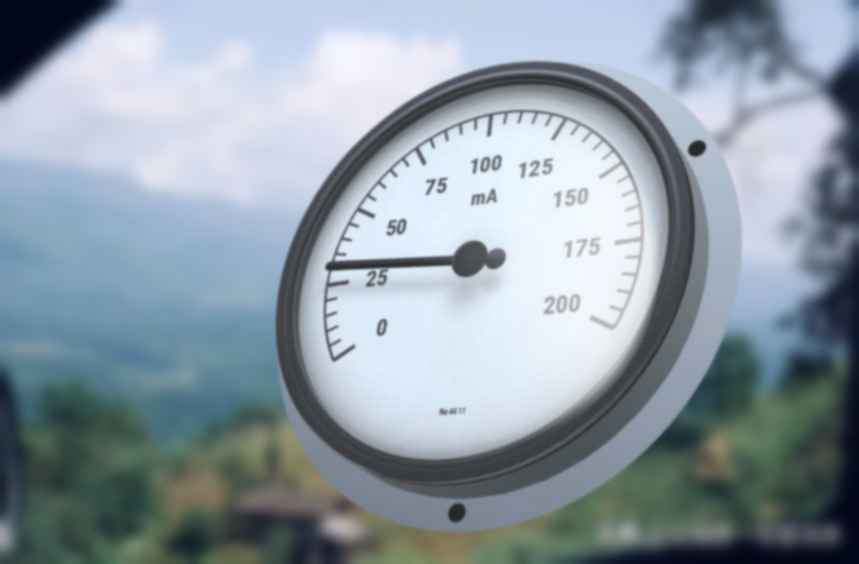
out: 30 mA
